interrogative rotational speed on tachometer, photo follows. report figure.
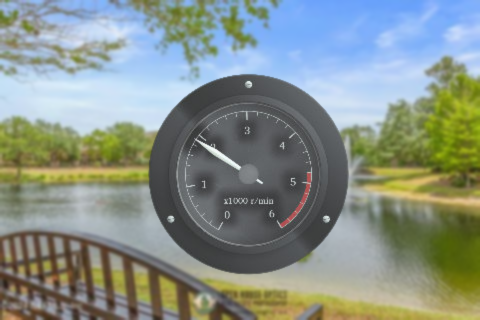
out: 1900 rpm
